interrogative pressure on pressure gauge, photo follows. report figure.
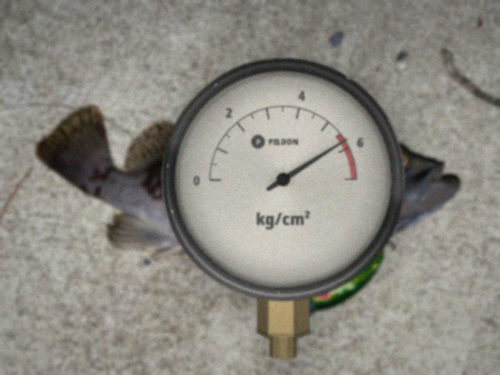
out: 5.75 kg/cm²
